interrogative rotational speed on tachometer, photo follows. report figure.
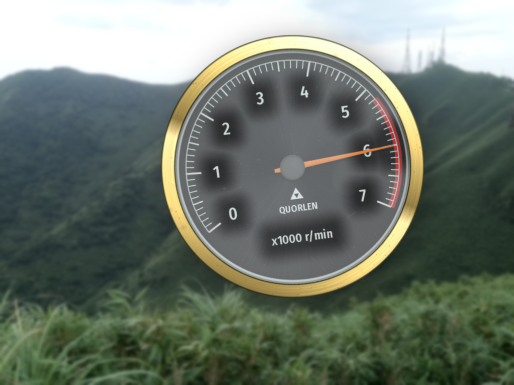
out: 6000 rpm
